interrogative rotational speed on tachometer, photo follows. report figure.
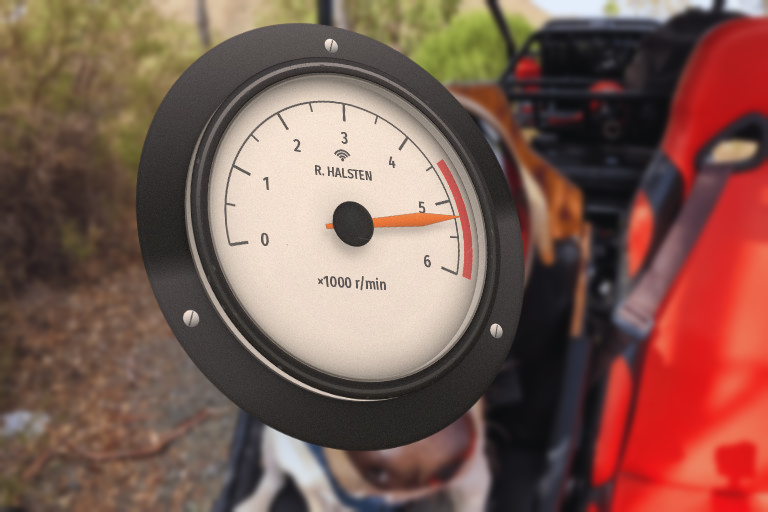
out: 5250 rpm
